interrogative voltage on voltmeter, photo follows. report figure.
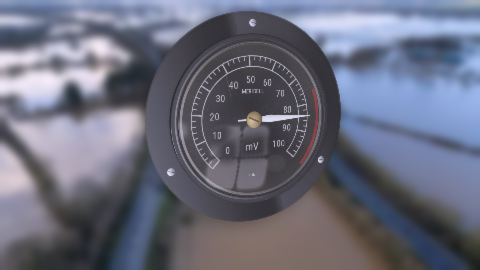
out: 84 mV
